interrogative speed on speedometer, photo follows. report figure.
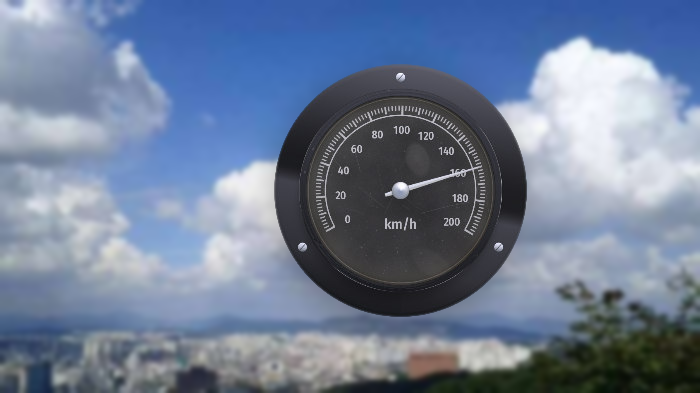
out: 160 km/h
